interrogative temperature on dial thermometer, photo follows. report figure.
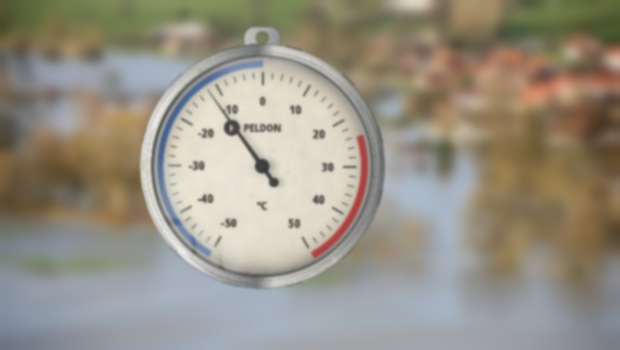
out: -12 °C
